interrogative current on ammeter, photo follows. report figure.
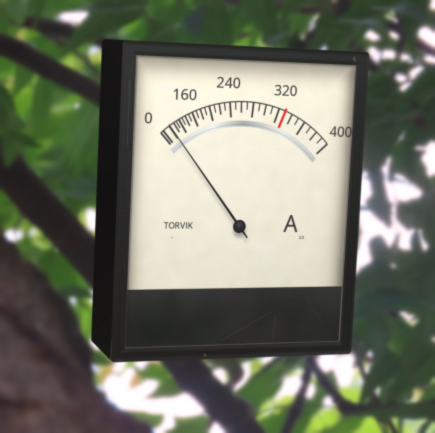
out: 80 A
